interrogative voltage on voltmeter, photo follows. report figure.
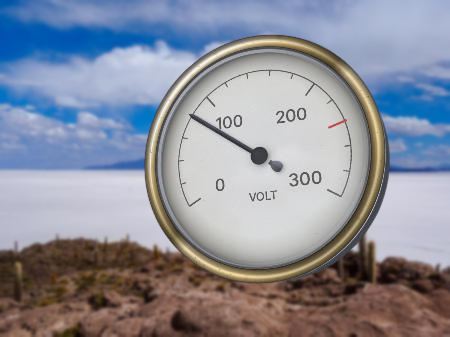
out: 80 V
